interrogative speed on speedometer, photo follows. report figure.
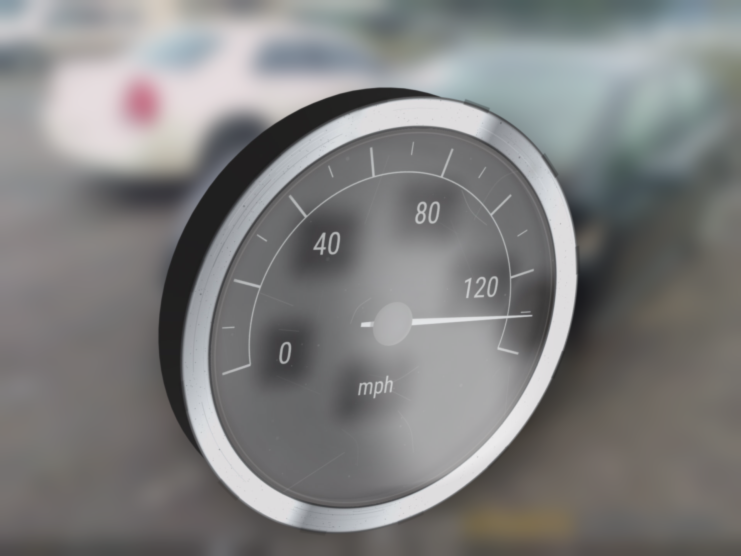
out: 130 mph
